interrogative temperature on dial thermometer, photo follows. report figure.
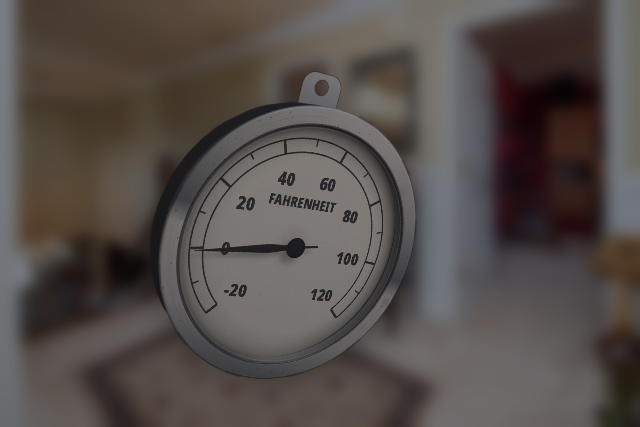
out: 0 °F
